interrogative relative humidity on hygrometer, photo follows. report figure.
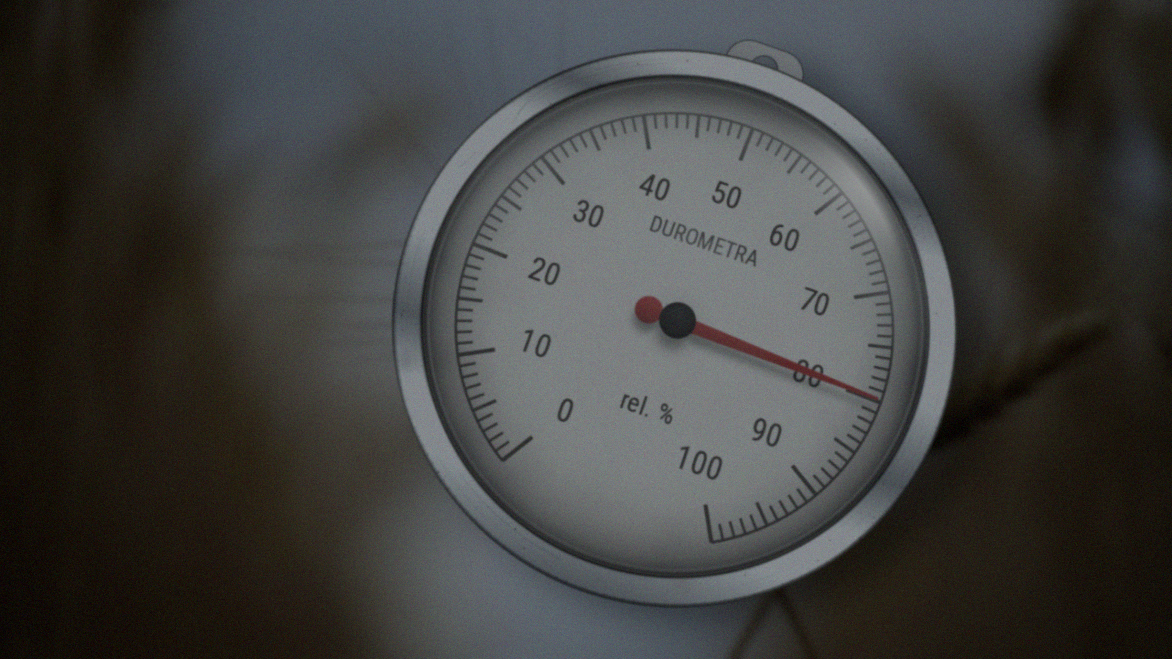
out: 80 %
